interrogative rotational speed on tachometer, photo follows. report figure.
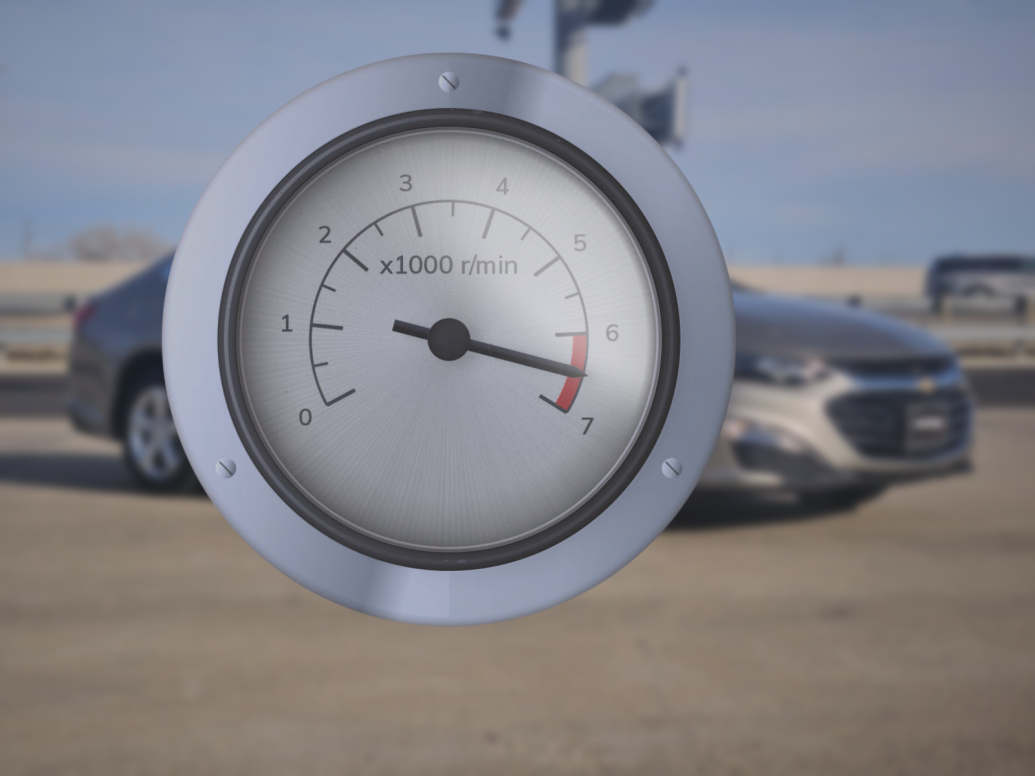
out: 6500 rpm
